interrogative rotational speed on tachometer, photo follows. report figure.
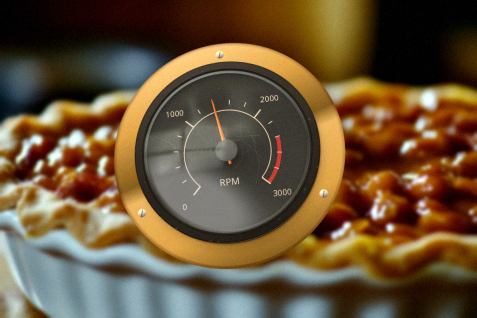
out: 1400 rpm
